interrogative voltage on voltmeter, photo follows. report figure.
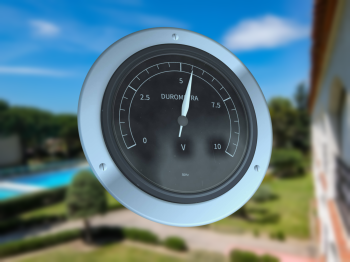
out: 5.5 V
